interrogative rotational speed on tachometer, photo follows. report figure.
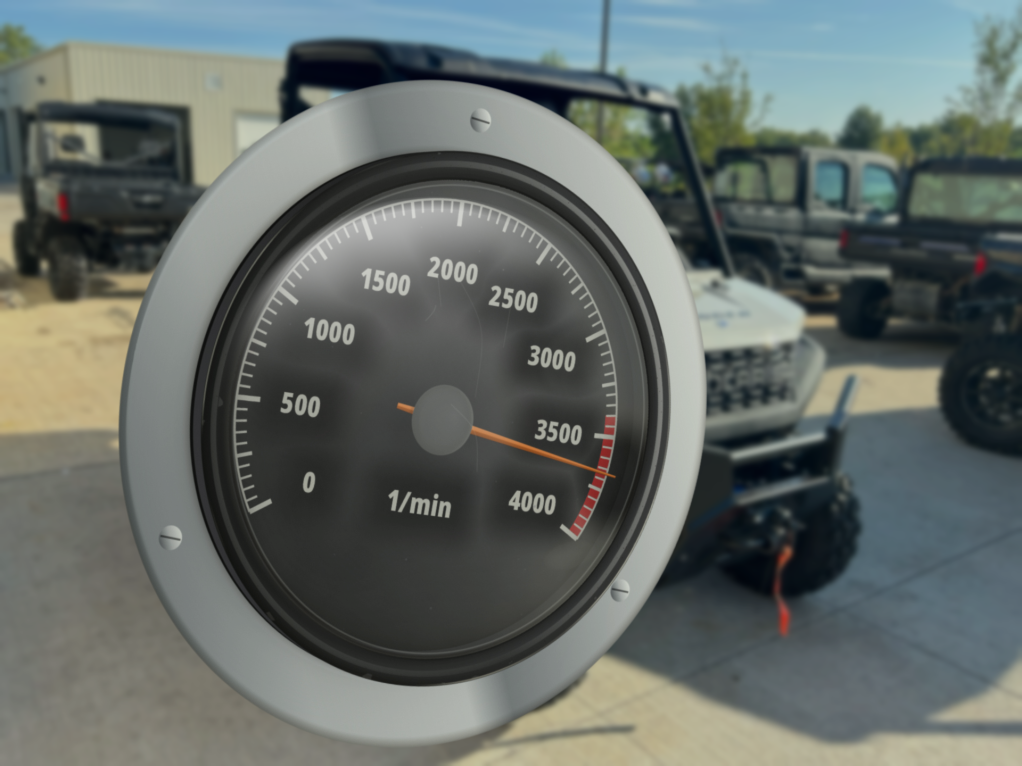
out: 3675 rpm
